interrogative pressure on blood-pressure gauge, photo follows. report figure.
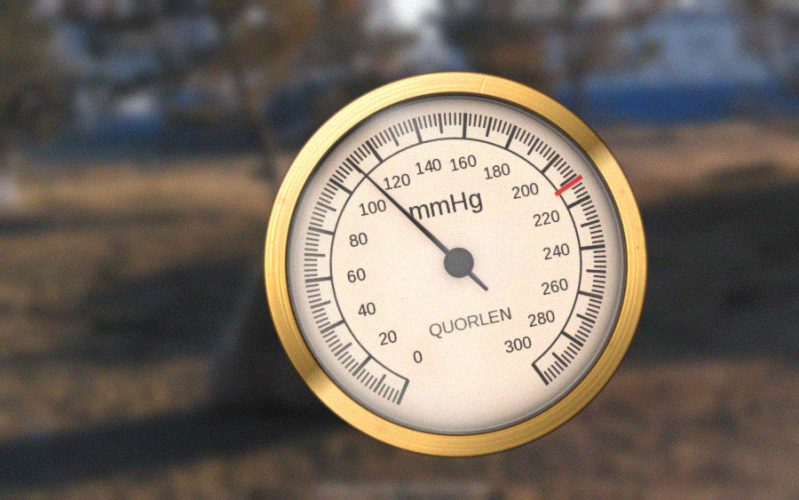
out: 110 mmHg
